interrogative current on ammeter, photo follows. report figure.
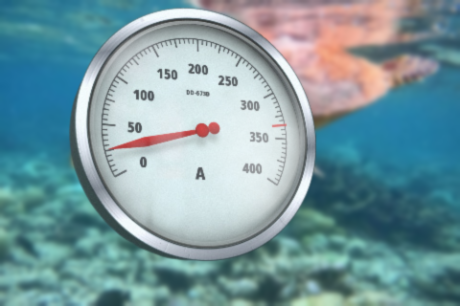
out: 25 A
